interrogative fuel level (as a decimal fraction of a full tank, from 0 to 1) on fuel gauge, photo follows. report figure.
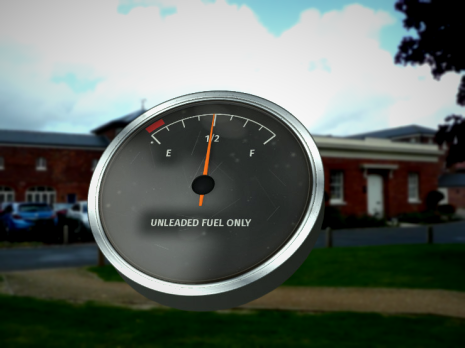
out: 0.5
